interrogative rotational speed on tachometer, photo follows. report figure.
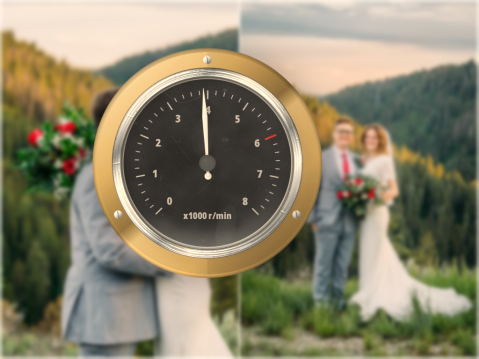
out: 3900 rpm
